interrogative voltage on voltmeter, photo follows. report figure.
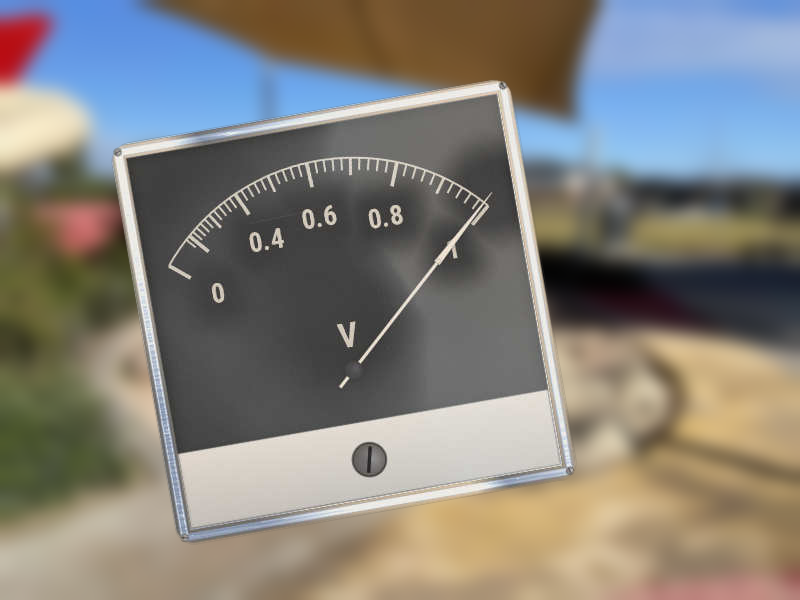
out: 0.99 V
